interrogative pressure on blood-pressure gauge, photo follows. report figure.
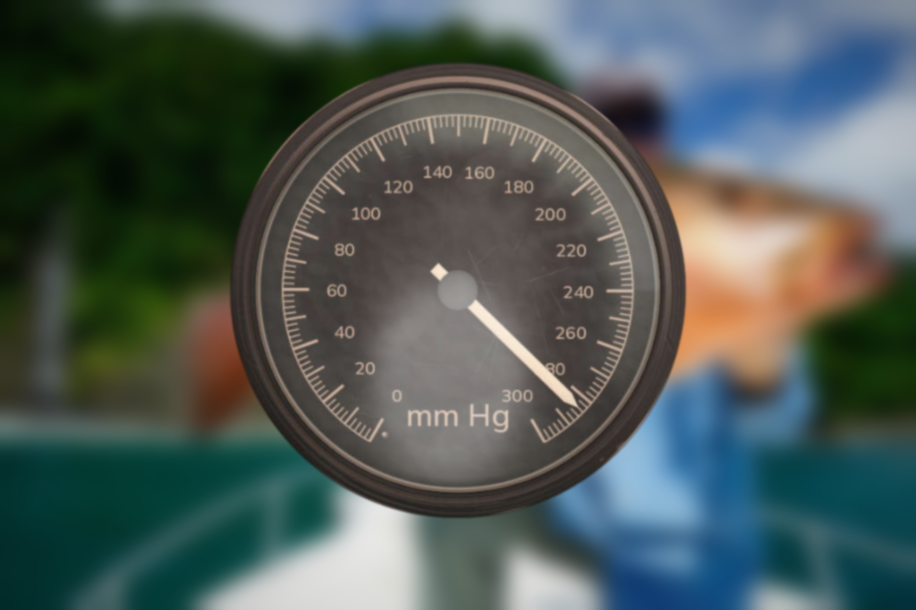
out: 284 mmHg
